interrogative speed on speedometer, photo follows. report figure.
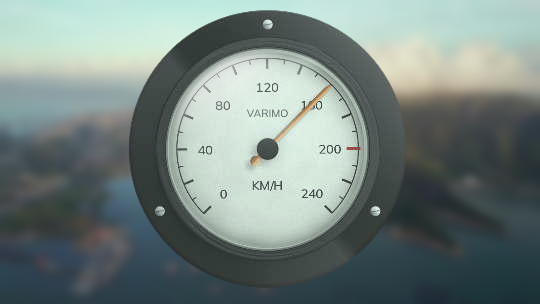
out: 160 km/h
